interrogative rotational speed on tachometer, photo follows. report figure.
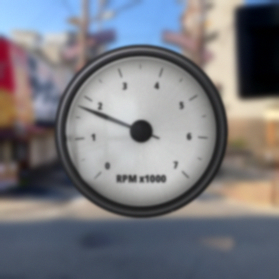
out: 1750 rpm
